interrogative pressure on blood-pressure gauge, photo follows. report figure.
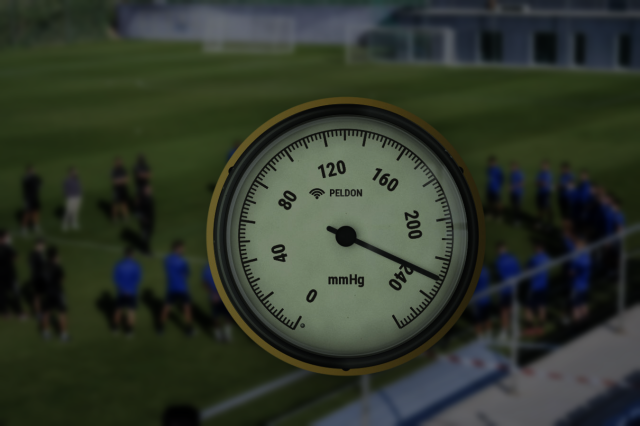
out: 230 mmHg
